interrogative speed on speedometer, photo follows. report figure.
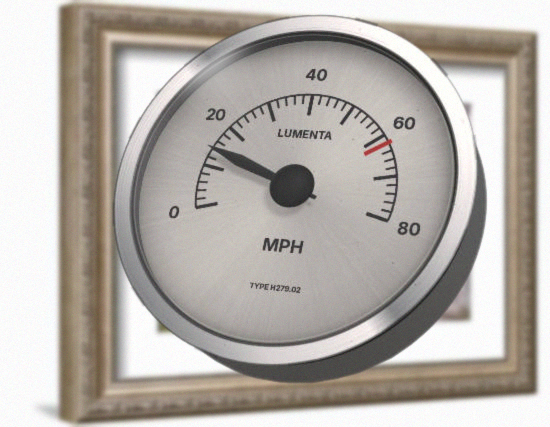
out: 14 mph
